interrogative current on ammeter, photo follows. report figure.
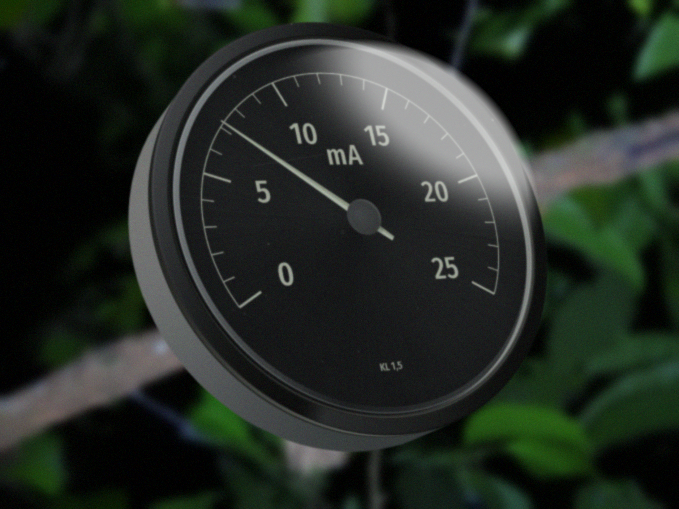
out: 7 mA
